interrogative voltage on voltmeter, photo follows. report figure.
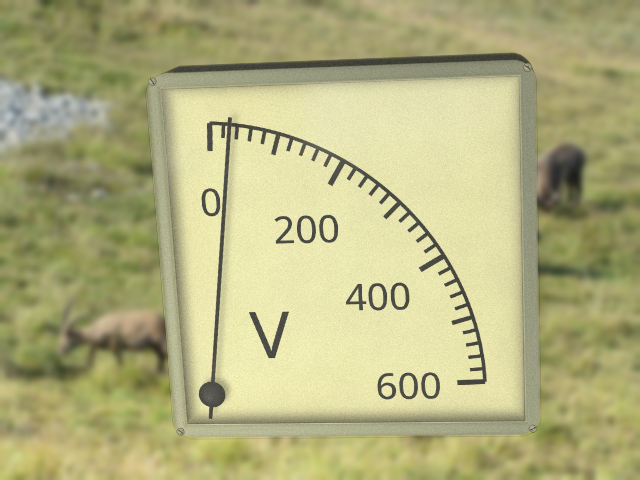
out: 30 V
